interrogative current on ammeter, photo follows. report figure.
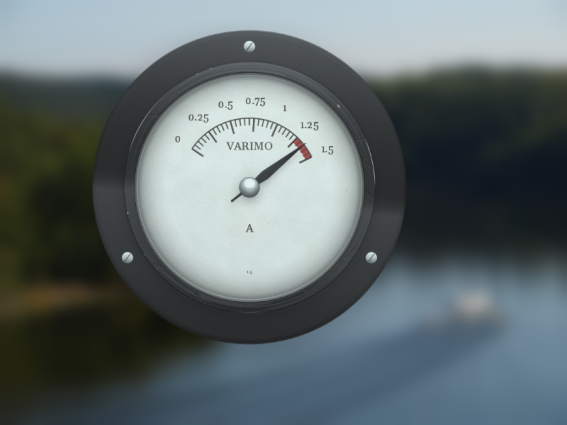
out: 1.35 A
